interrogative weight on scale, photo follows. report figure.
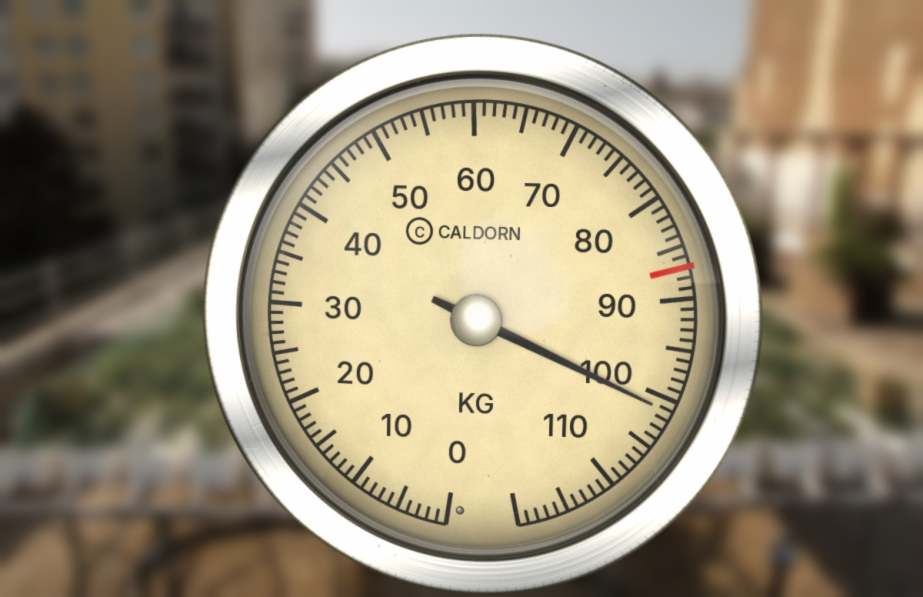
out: 101 kg
